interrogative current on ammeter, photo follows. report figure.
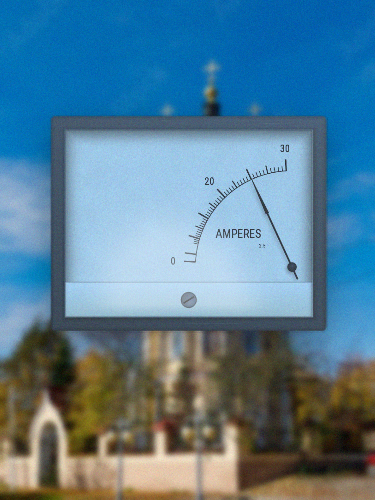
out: 25 A
